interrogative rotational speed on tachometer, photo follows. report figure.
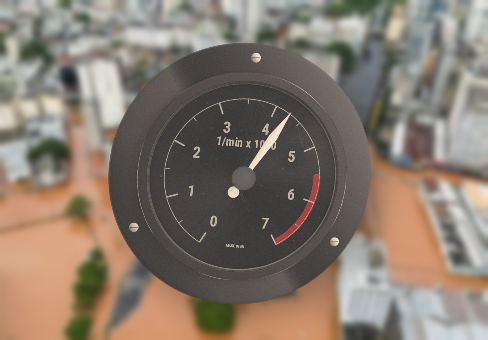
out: 4250 rpm
